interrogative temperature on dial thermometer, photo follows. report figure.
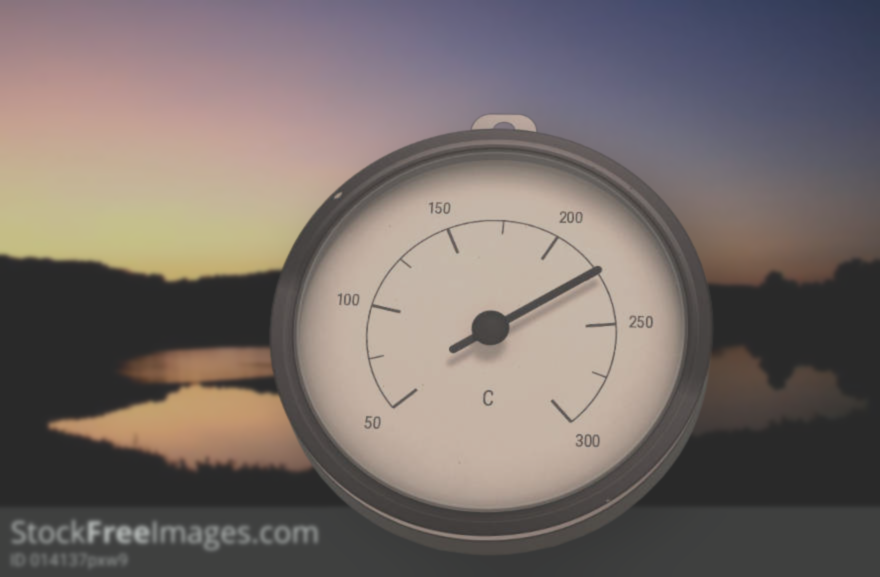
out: 225 °C
